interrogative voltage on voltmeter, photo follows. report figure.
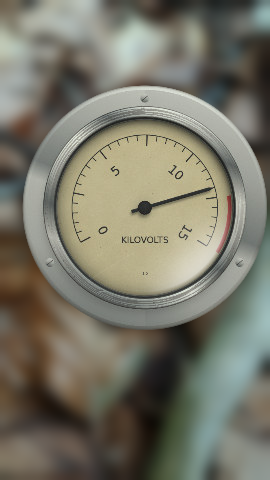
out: 12 kV
